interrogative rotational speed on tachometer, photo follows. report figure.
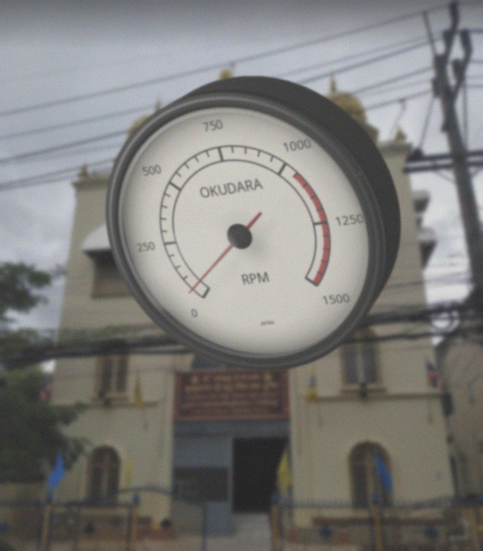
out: 50 rpm
